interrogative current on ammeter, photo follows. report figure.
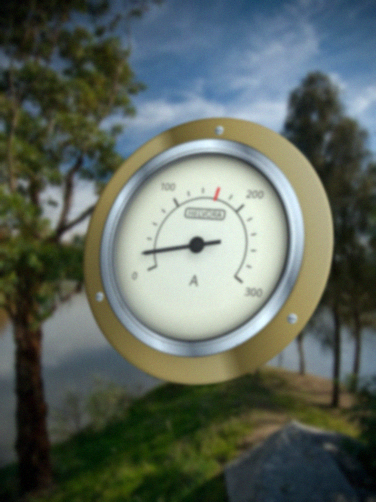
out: 20 A
